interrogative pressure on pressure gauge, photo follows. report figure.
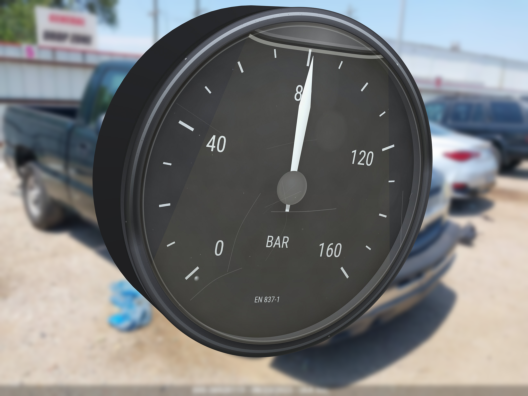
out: 80 bar
